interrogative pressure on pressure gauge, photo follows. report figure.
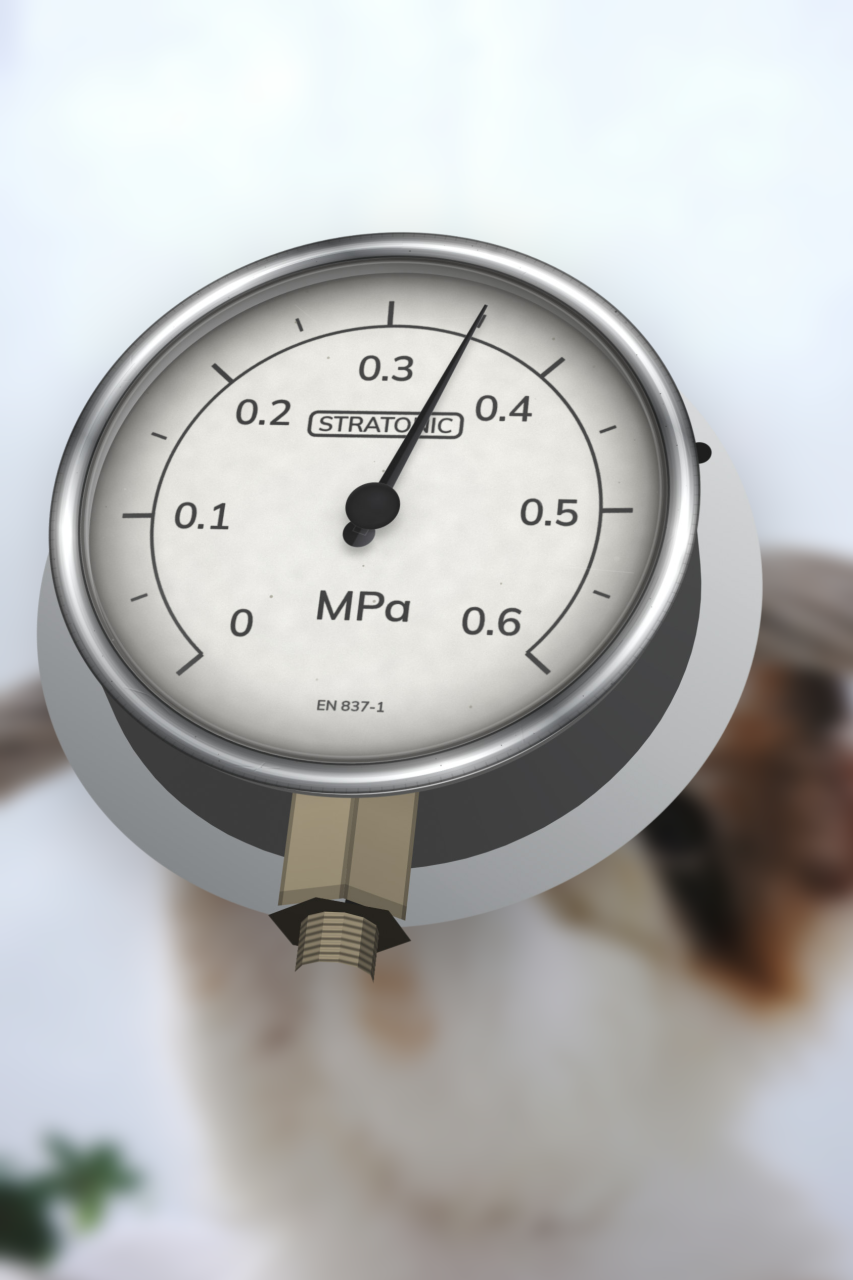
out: 0.35 MPa
